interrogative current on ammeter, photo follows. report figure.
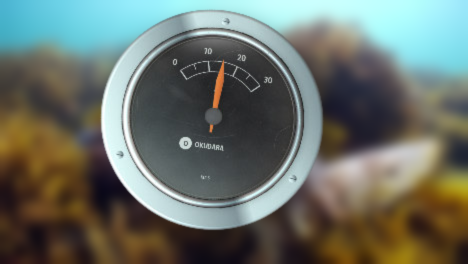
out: 15 A
